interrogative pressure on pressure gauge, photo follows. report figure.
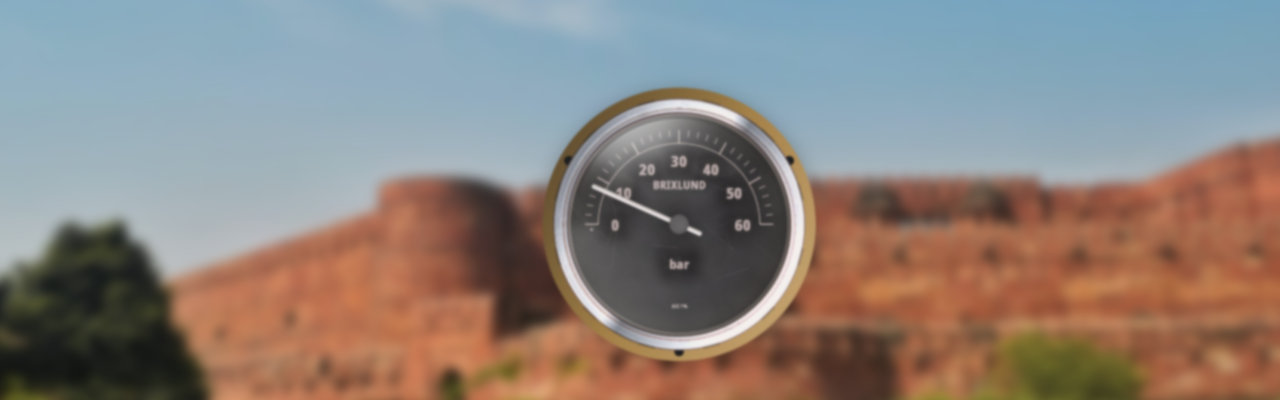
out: 8 bar
